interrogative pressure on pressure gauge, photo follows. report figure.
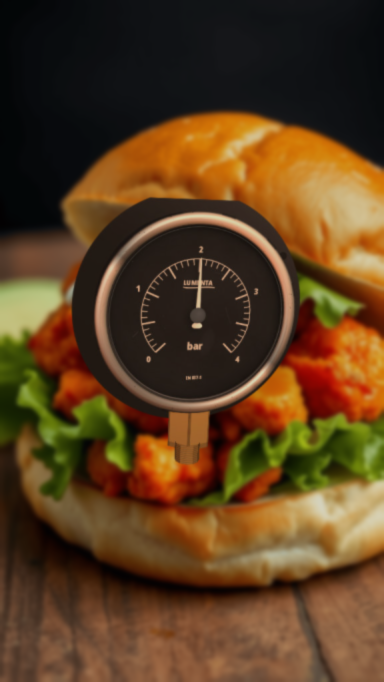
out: 2 bar
